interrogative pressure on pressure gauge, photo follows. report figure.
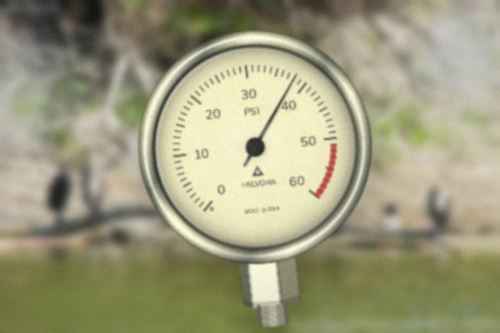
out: 38 psi
